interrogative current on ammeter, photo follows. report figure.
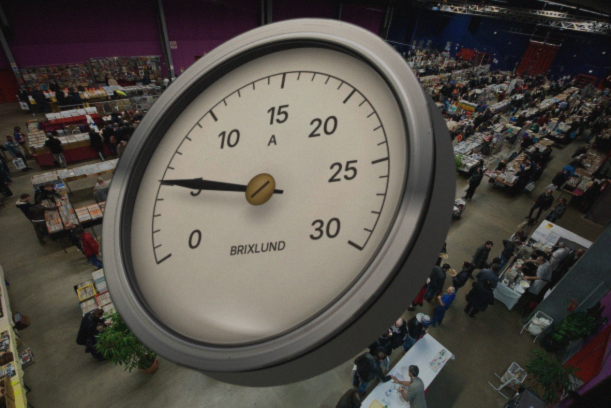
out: 5 A
